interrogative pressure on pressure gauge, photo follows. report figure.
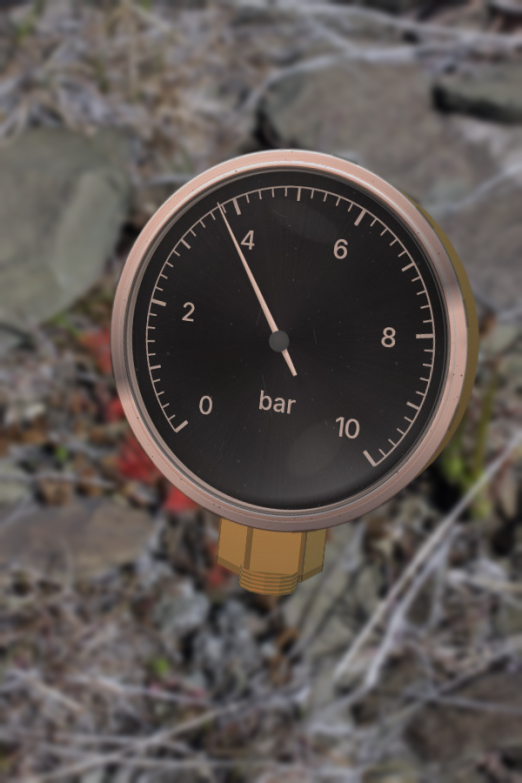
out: 3.8 bar
